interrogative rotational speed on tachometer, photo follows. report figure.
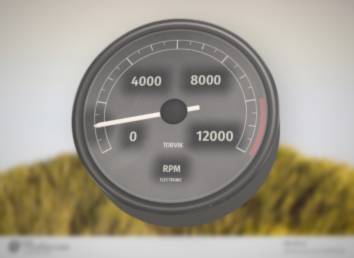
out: 1000 rpm
